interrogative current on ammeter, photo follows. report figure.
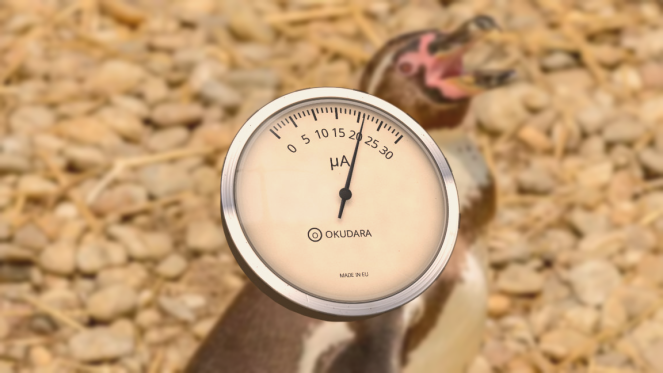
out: 21 µA
